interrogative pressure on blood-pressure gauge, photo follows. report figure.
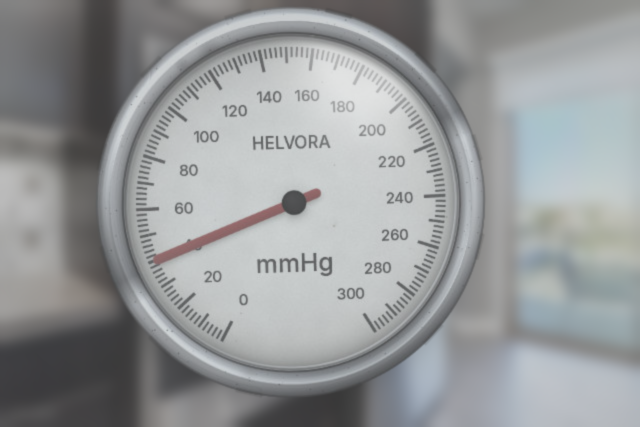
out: 40 mmHg
